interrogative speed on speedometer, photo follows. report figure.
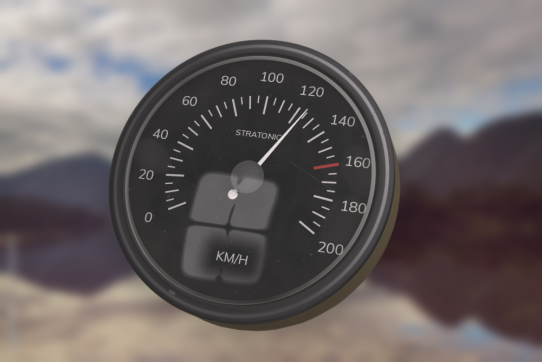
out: 125 km/h
